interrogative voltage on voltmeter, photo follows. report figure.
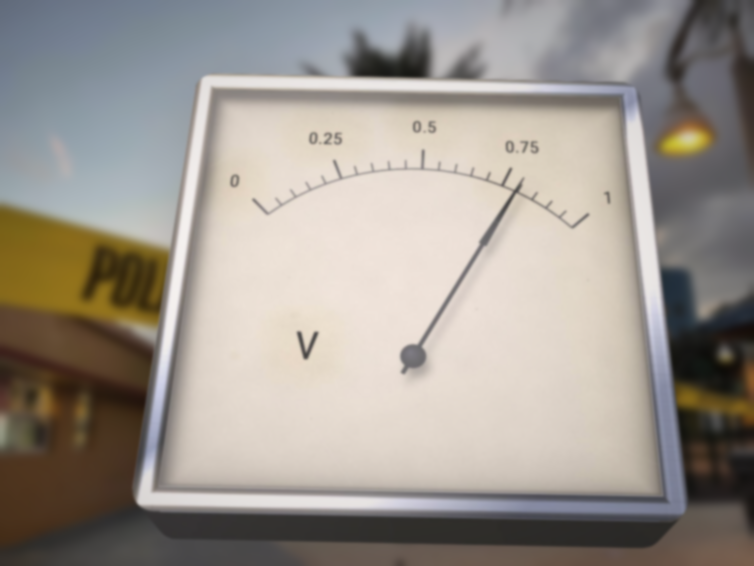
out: 0.8 V
